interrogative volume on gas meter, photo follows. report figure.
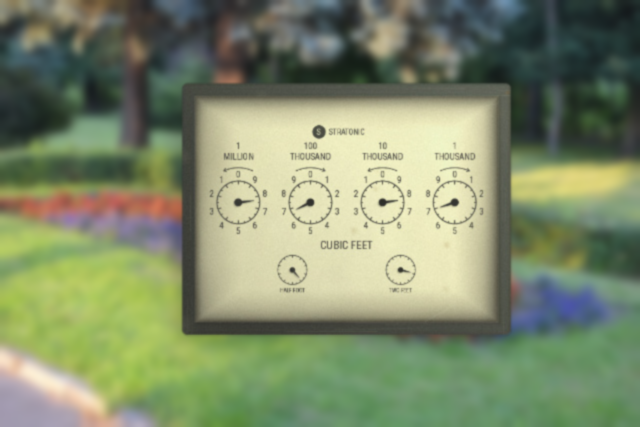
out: 767700 ft³
